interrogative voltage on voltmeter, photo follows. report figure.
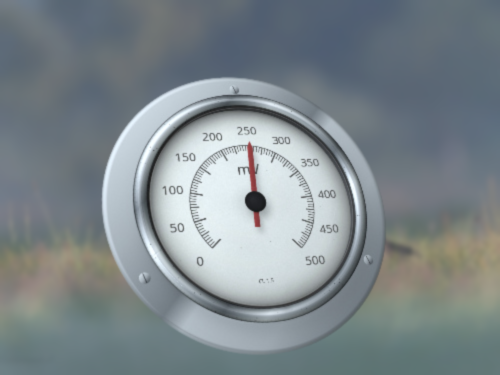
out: 250 mV
